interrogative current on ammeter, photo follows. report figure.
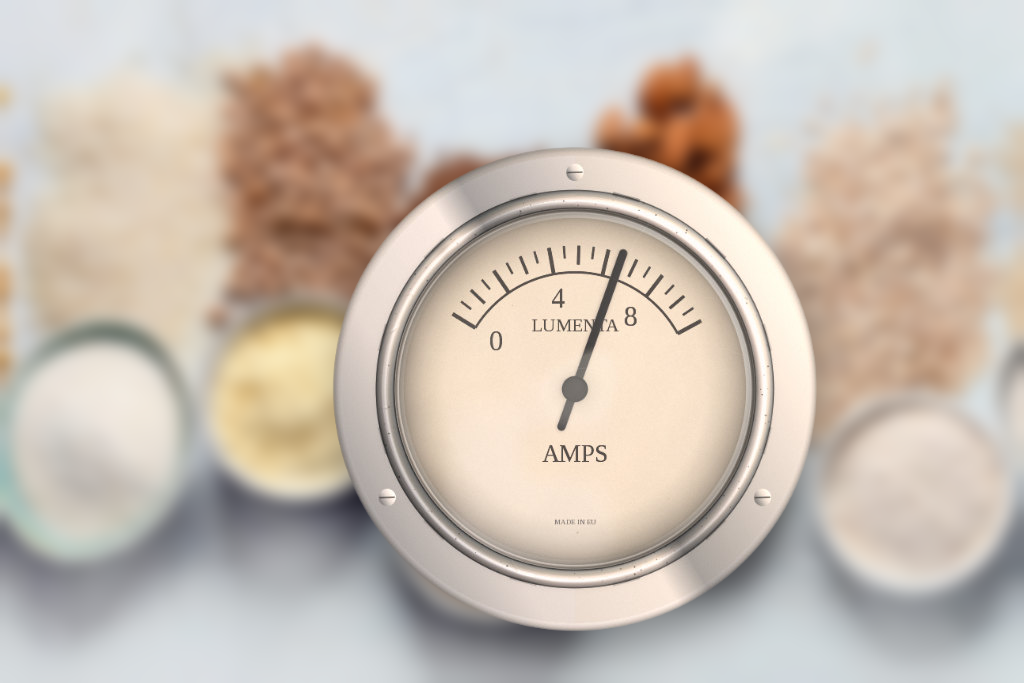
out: 6.5 A
